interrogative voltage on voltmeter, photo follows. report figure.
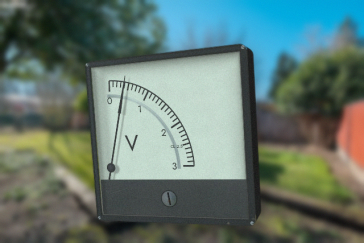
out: 0.4 V
